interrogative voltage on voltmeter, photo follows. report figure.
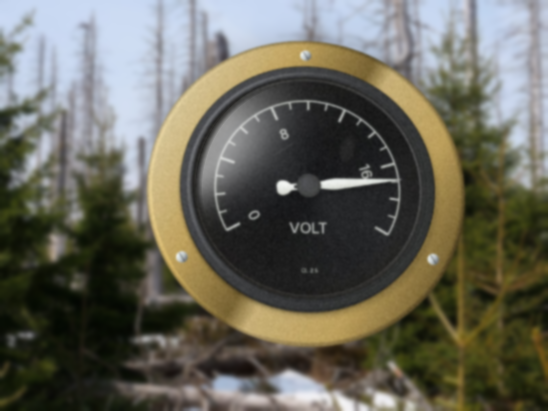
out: 17 V
